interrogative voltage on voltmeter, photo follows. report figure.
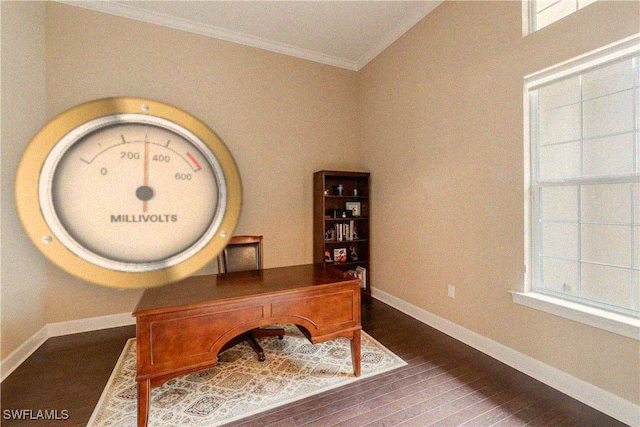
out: 300 mV
